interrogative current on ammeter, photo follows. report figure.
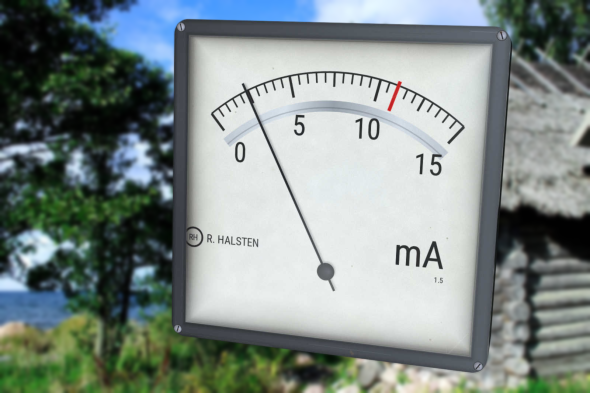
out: 2.5 mA
